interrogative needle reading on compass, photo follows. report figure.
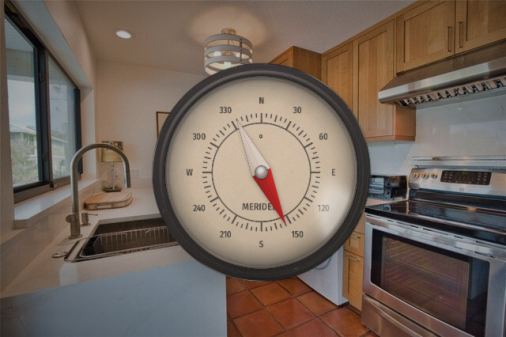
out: 155 °
